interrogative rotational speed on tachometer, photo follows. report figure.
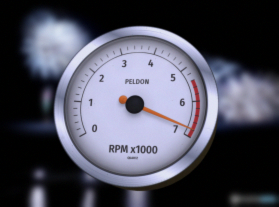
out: 6800 rpm
